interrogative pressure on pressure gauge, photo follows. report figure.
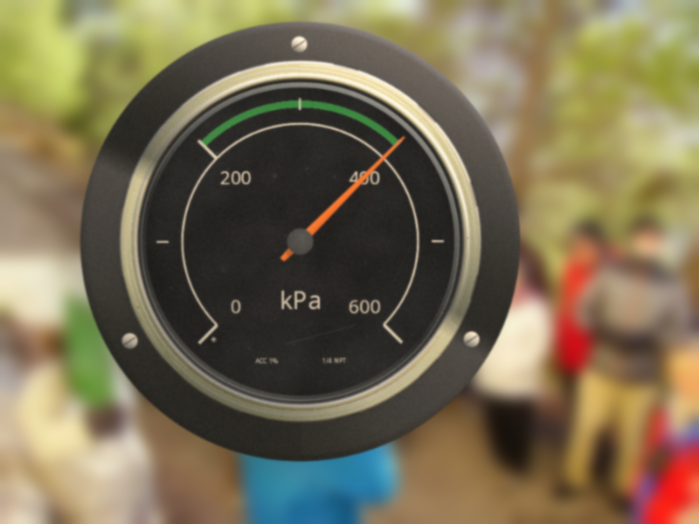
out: 400 kPa
